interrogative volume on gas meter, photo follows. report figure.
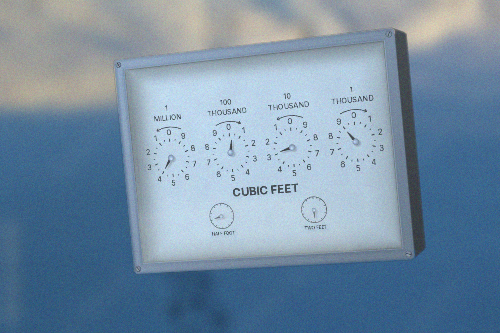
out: 402900 ft³
